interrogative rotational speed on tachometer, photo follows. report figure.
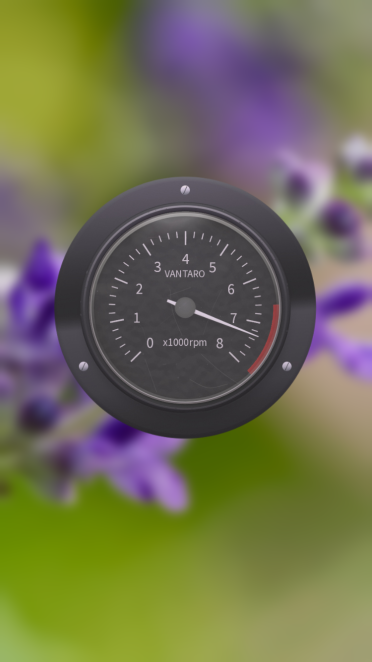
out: 7300 rpm
